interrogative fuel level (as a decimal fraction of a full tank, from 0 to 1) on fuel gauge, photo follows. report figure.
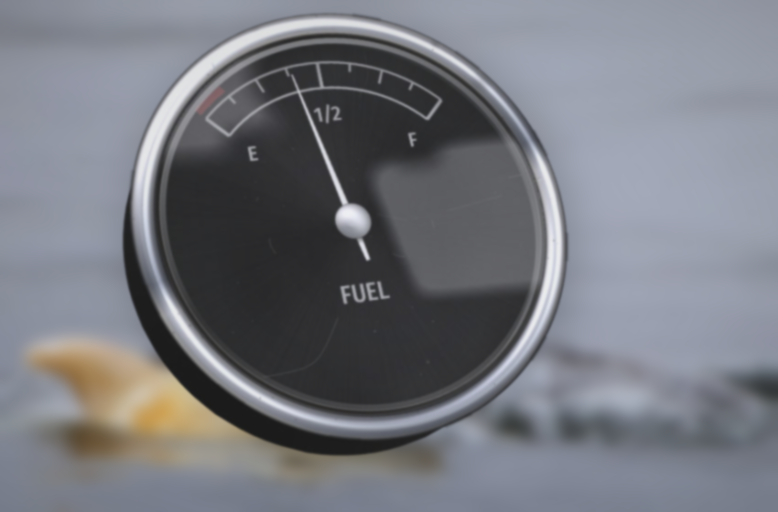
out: 0.375
